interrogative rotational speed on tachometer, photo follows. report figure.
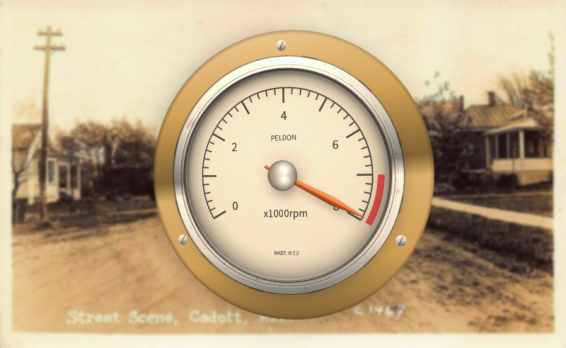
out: 7900 rpm
